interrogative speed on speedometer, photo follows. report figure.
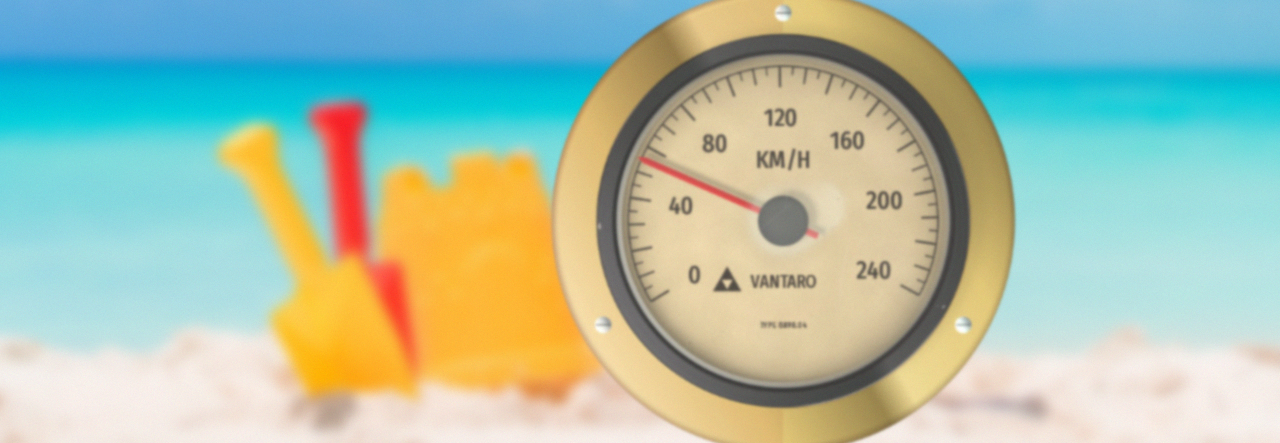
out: 55 km/h
